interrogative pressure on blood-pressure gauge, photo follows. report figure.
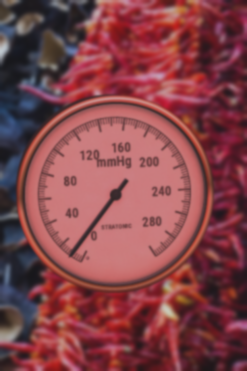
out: 10 mmHg
